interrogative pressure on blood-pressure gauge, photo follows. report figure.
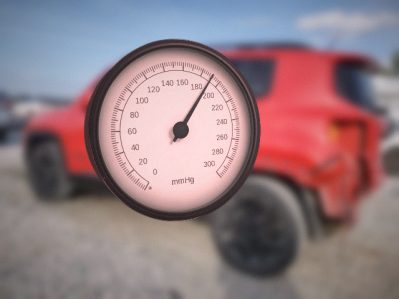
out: 190 mmHg
